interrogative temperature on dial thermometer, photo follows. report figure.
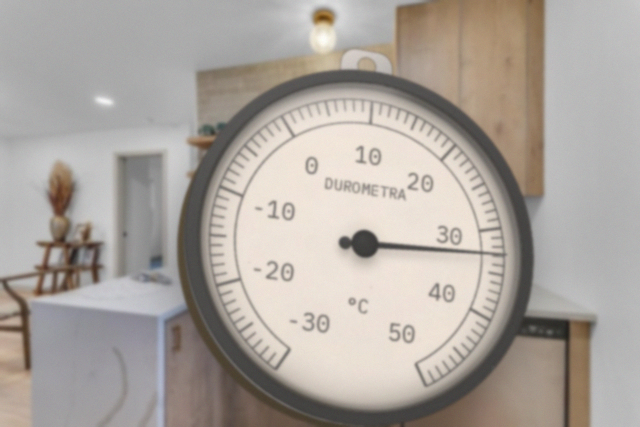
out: 33 °C
